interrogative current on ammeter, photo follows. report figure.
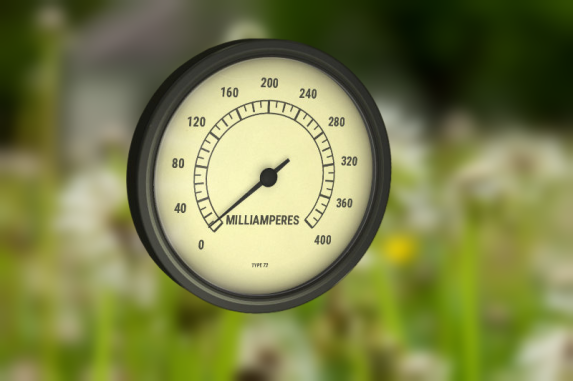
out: 10 mA
